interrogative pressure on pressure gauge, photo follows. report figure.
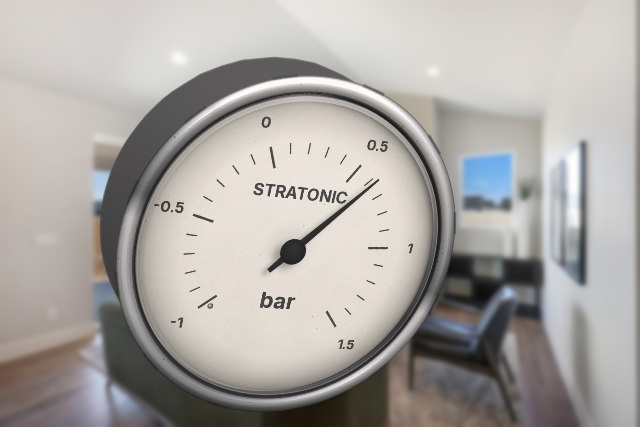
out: 0.6 bar
